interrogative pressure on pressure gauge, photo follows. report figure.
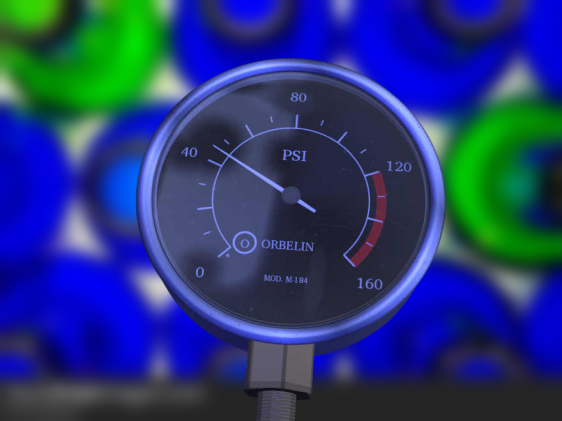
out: 45 psi
